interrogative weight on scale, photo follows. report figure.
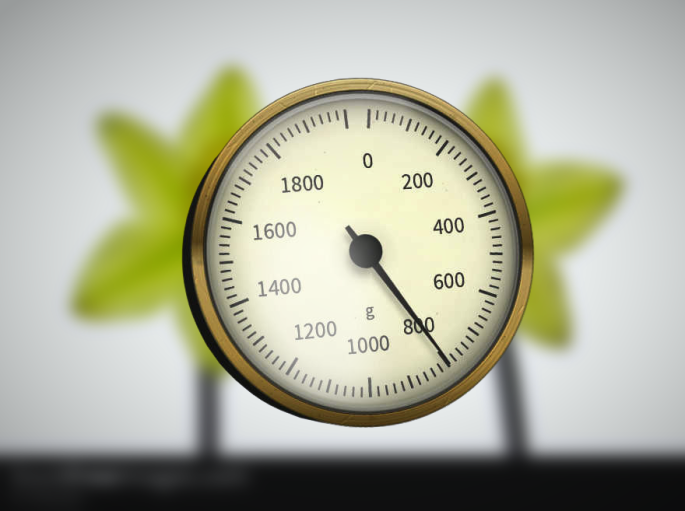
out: 800 g
